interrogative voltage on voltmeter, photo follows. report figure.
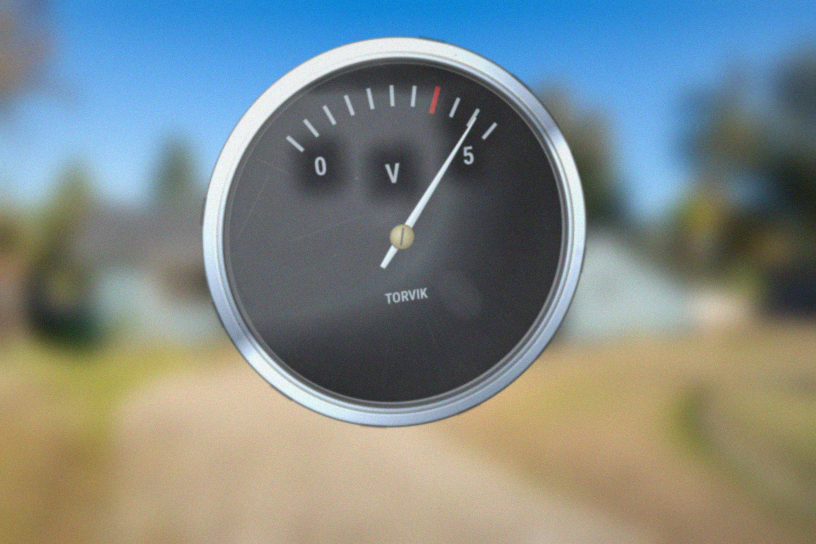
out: 4.5 V
